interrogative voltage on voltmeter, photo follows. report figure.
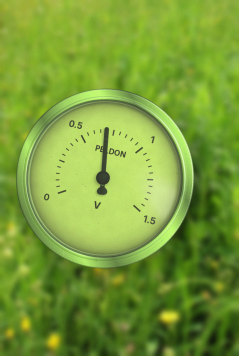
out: 0.7 V
